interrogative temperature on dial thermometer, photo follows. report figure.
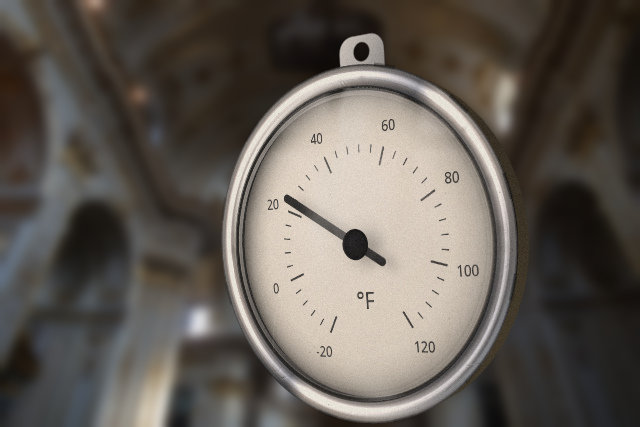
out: 24 °F
